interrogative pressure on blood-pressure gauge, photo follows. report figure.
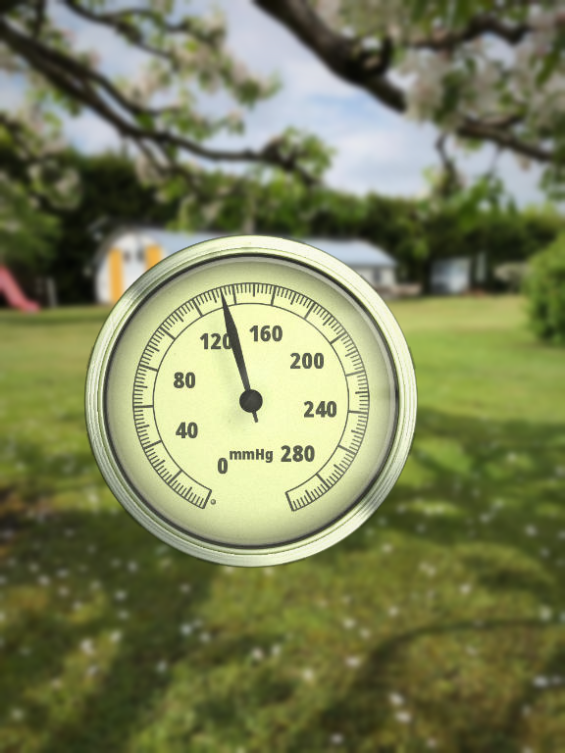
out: 134 mmHg
